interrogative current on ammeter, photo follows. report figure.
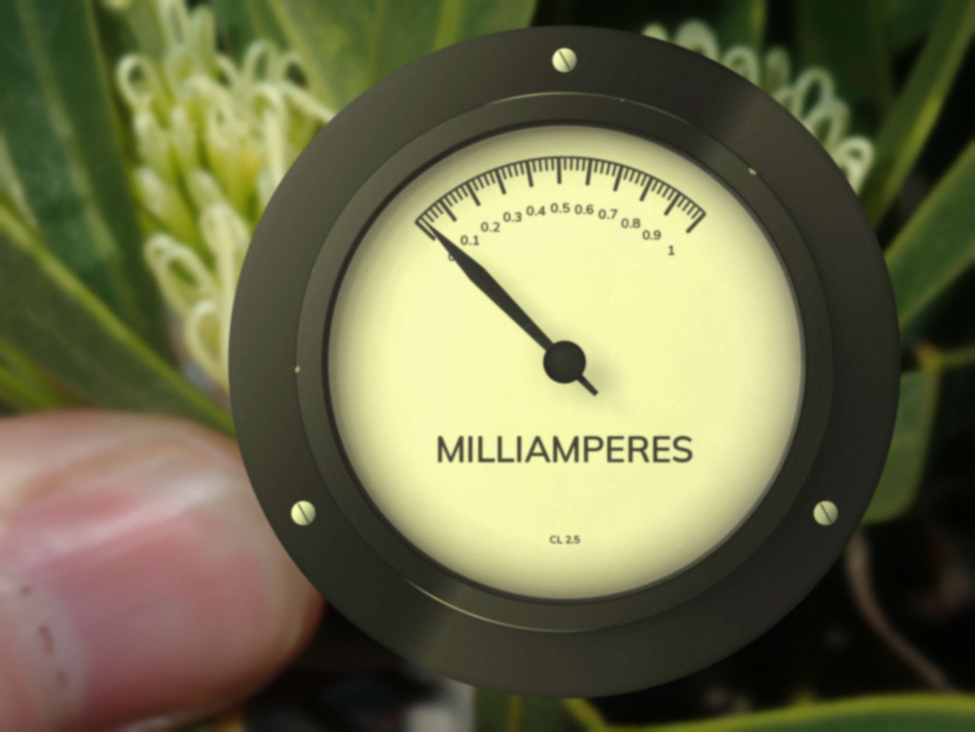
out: 0.02 mA
